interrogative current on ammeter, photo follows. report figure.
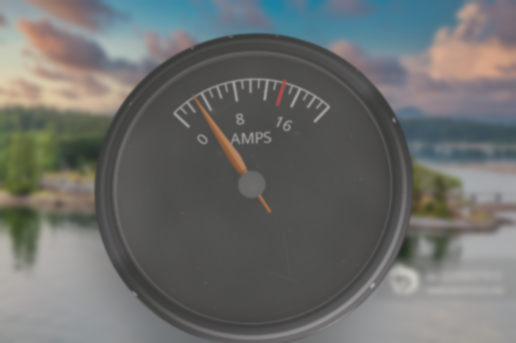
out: 3 A
